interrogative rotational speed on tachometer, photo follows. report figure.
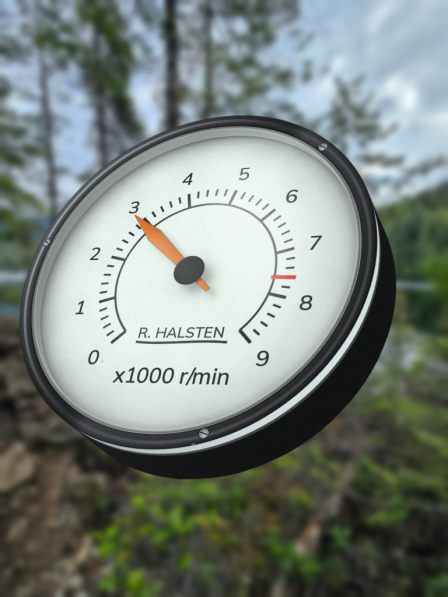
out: 2900 rpm
